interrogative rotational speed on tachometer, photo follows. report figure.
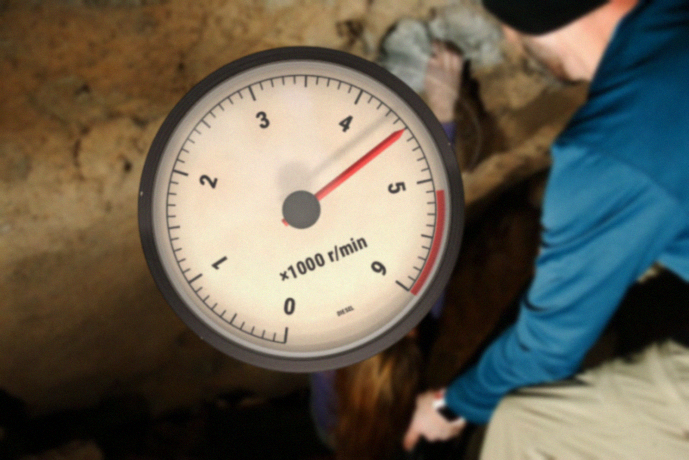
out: 4500 rpm
